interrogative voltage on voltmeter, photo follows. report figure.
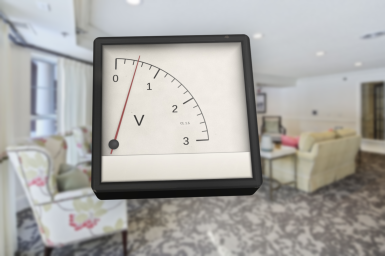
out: 0.5 V
